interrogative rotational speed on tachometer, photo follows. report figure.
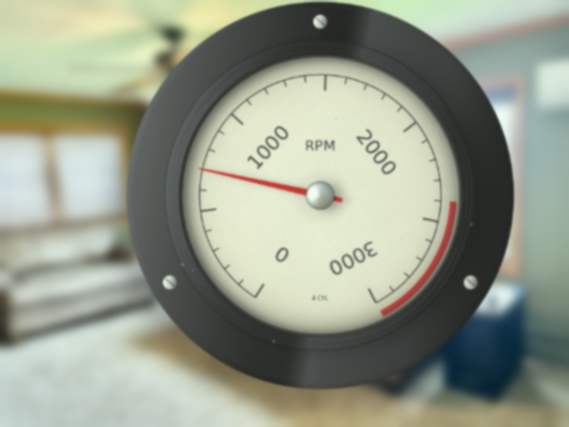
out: 700 rpm
